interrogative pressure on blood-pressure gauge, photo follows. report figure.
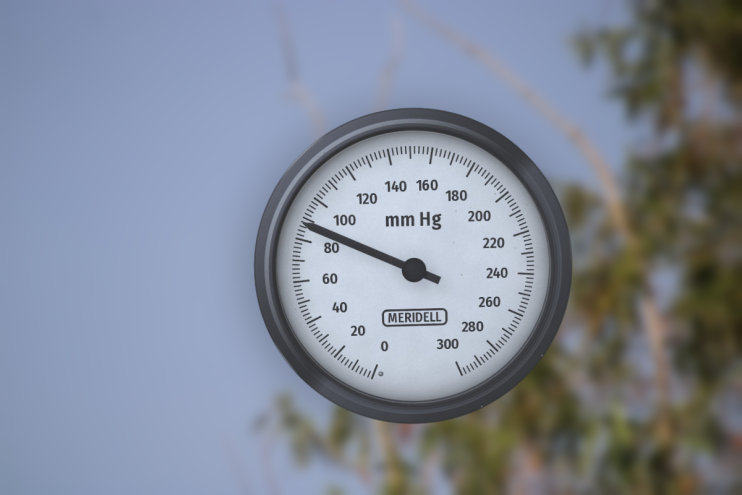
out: 88 mmHg
